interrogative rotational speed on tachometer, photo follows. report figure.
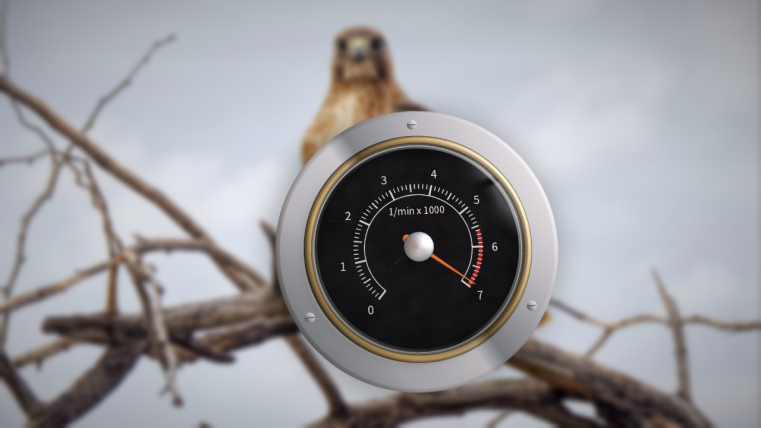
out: 6900 rpm
